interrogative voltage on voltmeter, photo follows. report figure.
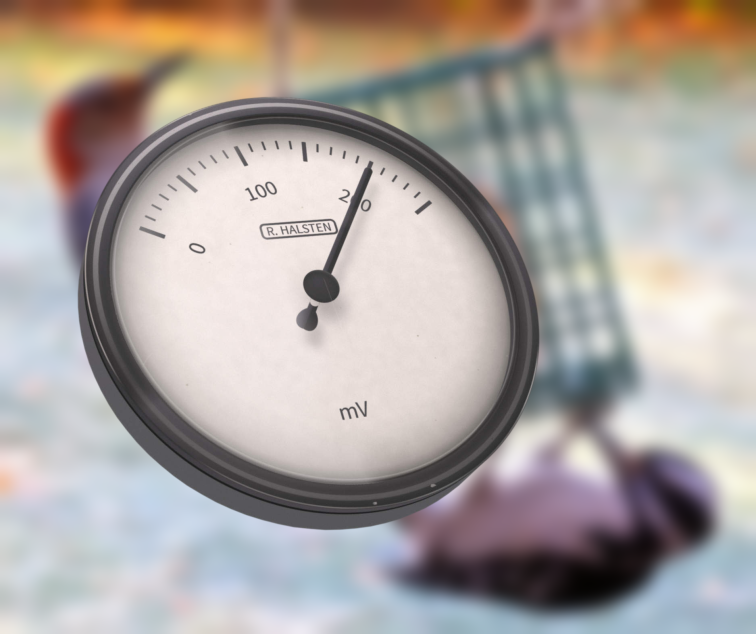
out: 200 mV
